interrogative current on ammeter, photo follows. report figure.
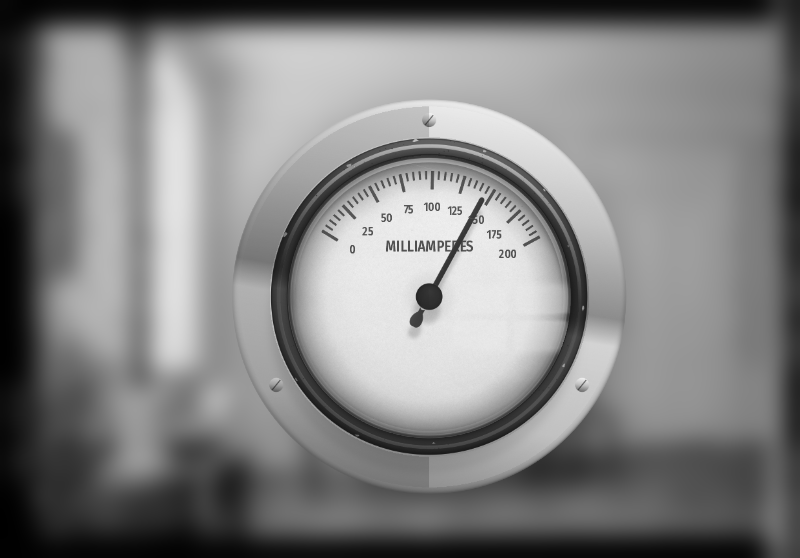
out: 145 mA
